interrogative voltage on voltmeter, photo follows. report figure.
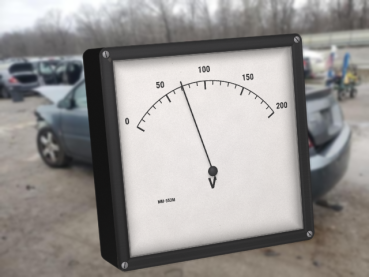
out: 70 V
